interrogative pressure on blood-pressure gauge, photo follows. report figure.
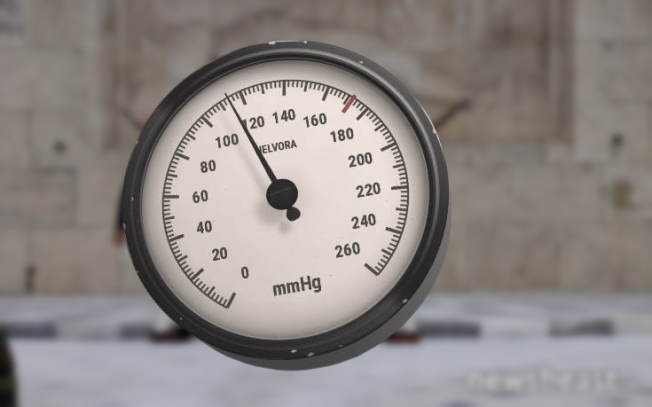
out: 114 mmHg
